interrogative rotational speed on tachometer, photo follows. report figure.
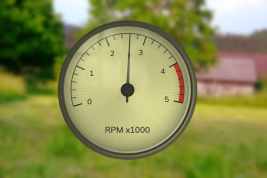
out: 2600 rpm
